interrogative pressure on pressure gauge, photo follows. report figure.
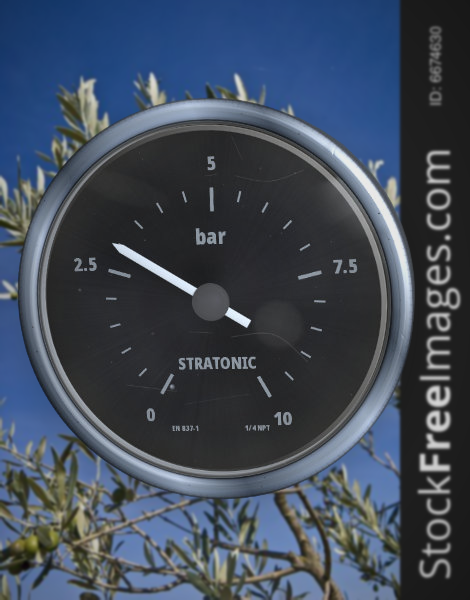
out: 3 bar
